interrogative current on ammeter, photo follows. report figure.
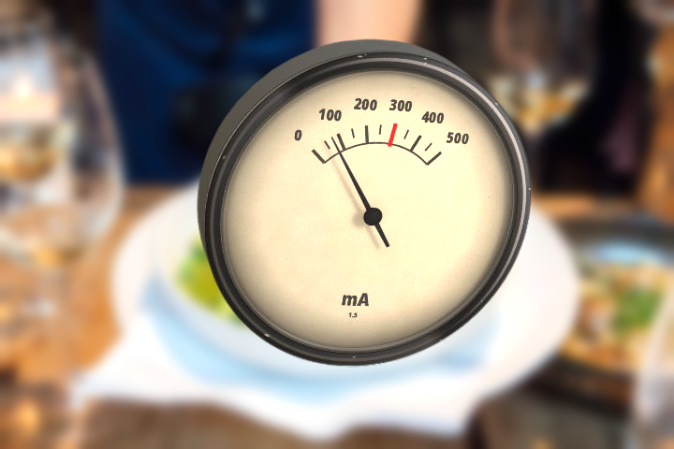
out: 75 mA
